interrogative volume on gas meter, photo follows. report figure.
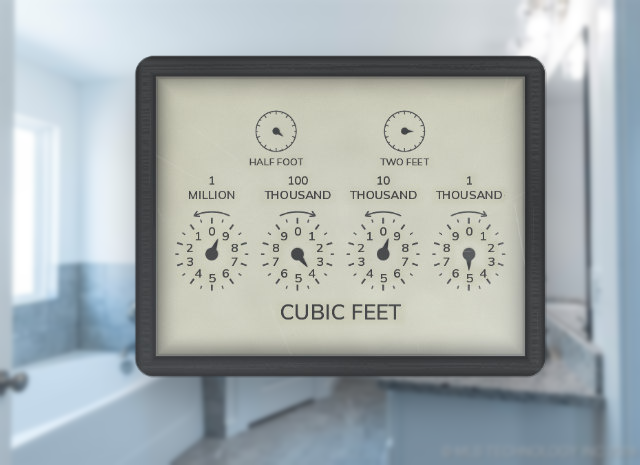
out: 939500 ft³
